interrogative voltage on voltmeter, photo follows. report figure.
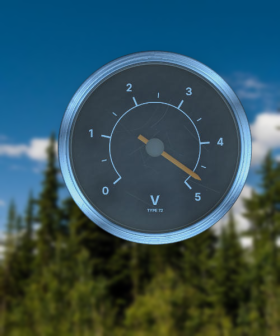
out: 4.75 V
